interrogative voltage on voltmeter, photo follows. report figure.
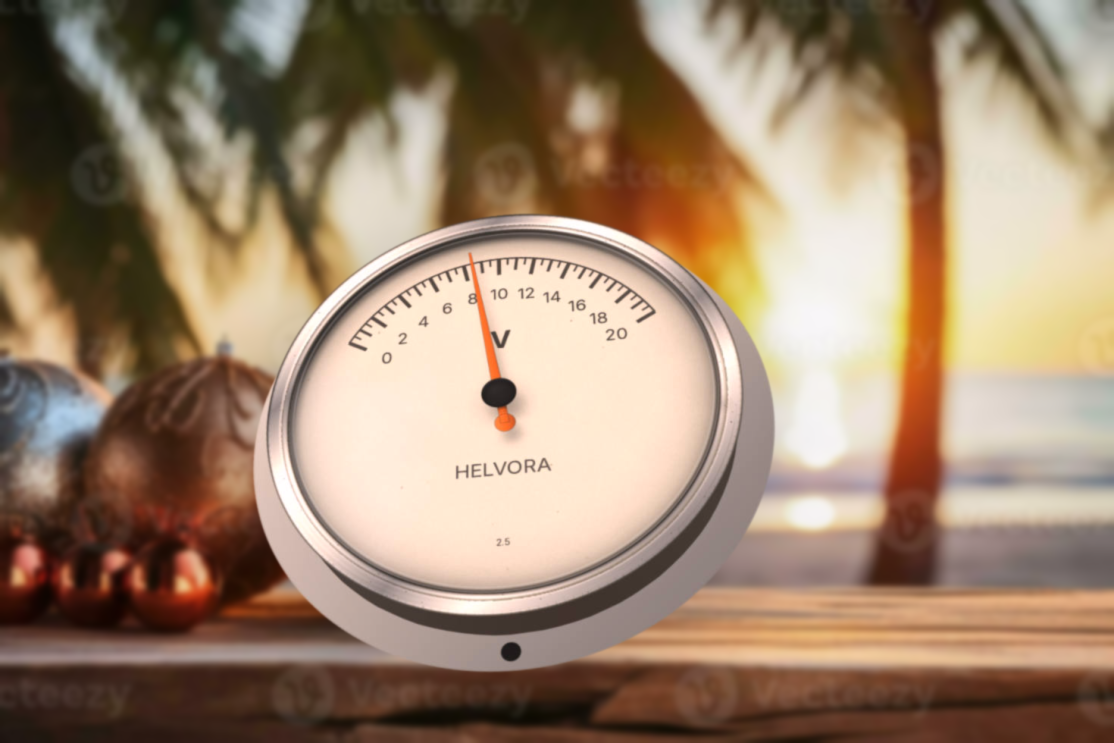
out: 8.5 V
